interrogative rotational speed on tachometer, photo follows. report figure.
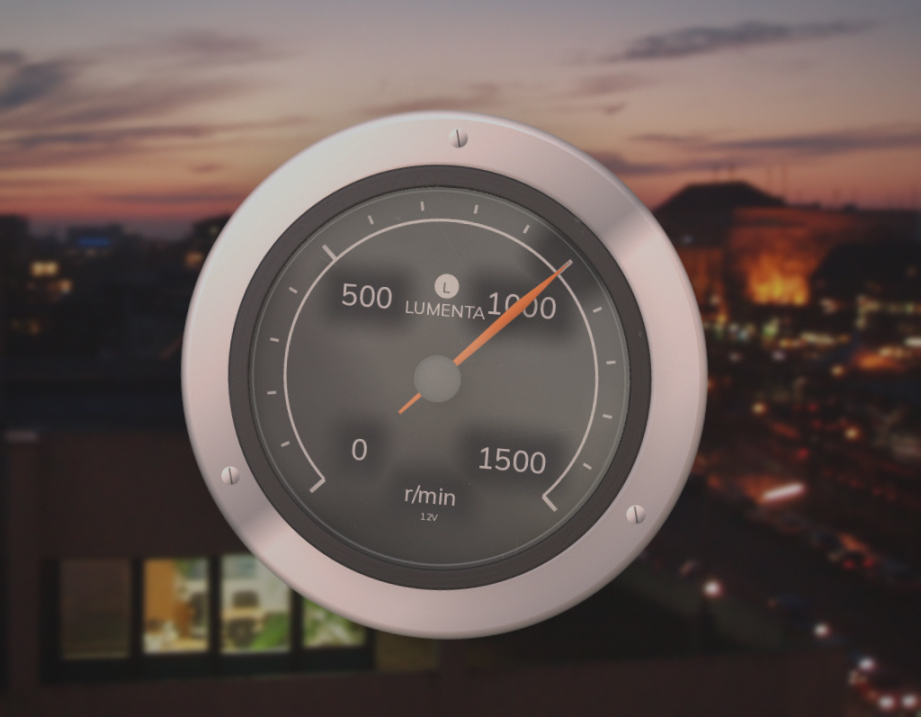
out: 1000 rpm
